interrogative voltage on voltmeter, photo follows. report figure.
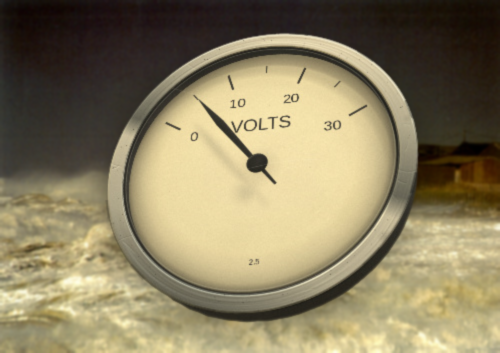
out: 5 V
